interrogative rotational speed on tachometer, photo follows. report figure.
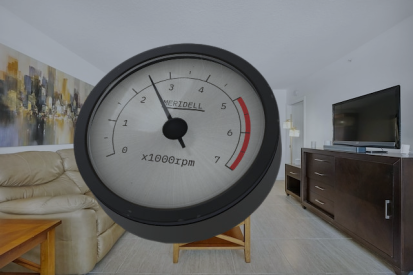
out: 2500 rpm
